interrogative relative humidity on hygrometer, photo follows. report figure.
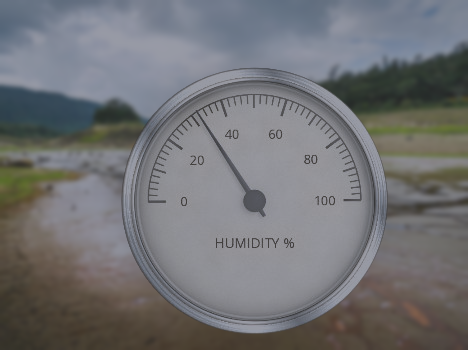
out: 32 %
